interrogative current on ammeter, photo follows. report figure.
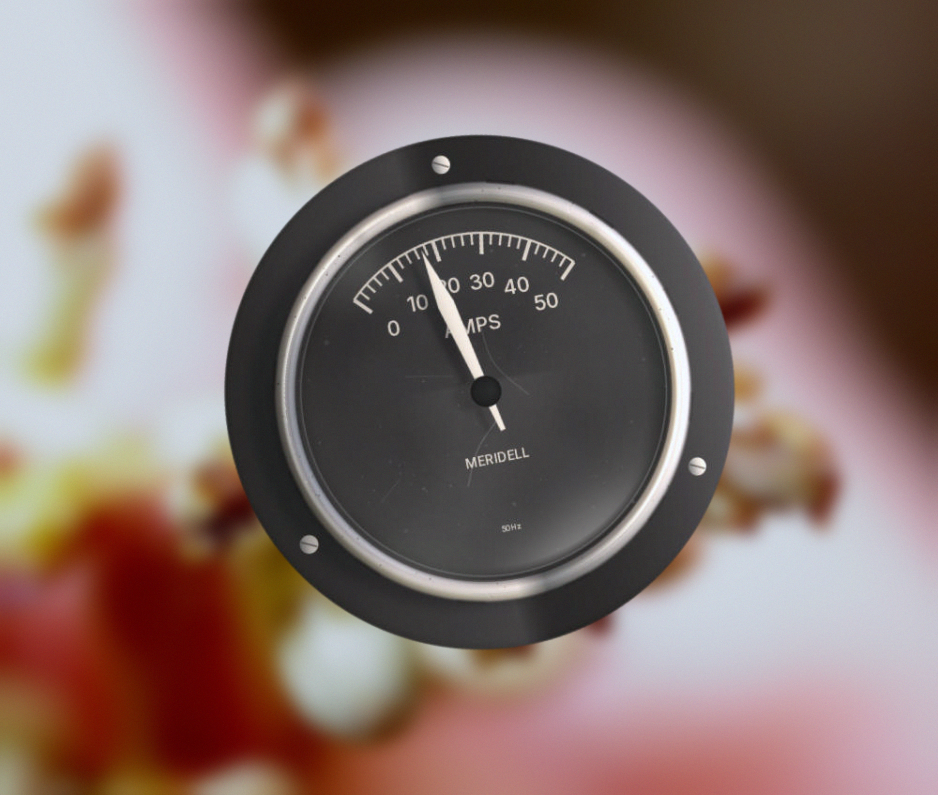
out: 17 A
